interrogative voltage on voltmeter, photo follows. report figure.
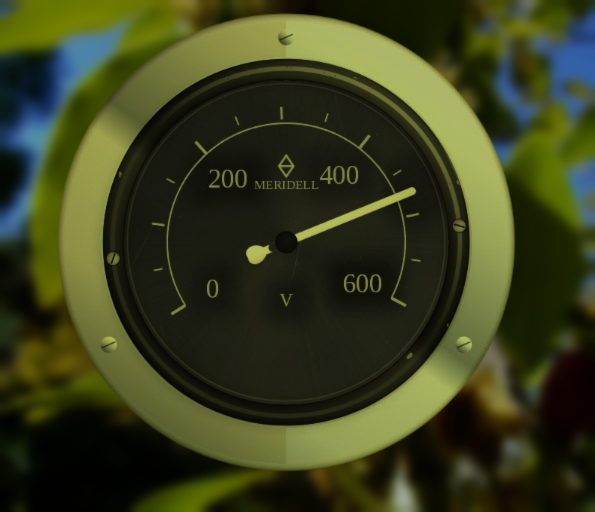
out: 475 V
